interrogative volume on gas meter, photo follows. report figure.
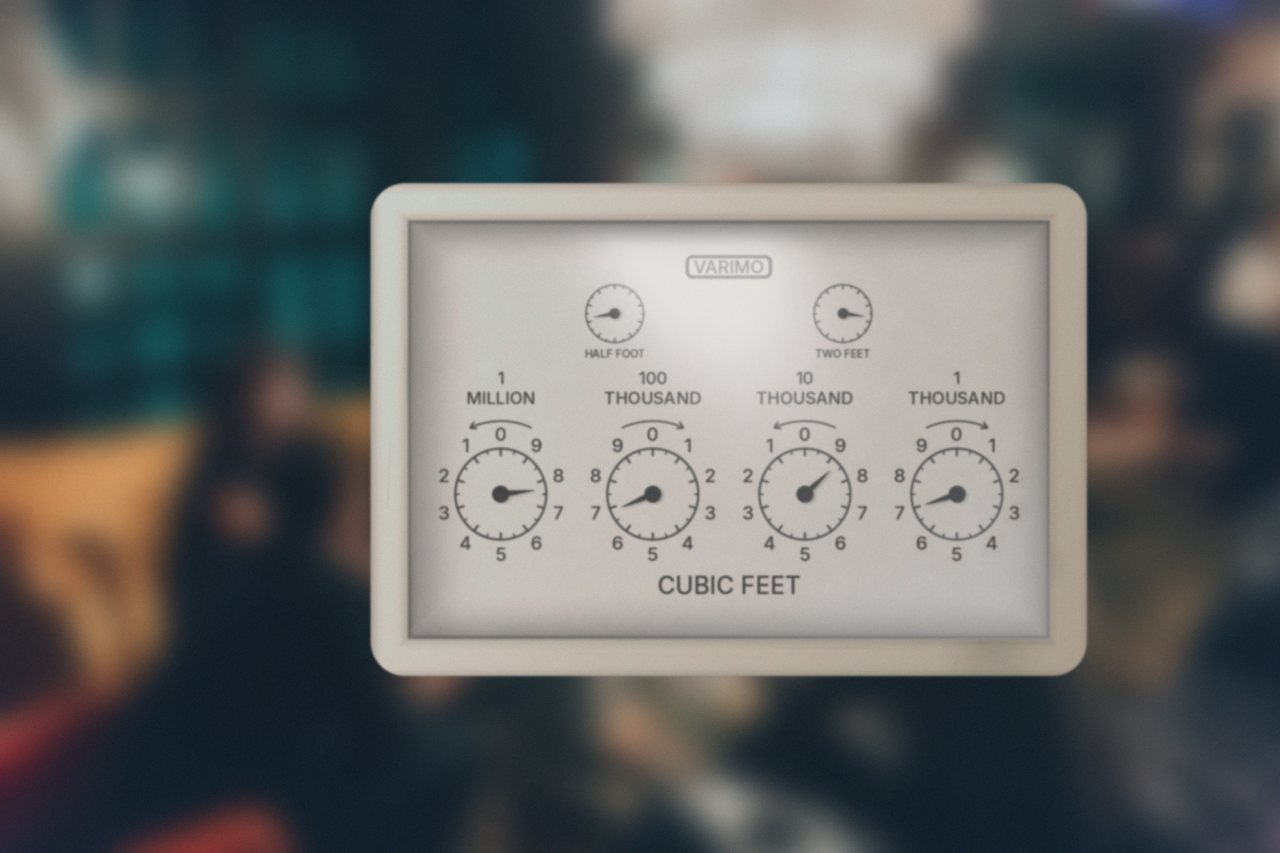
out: 768700 ft³
